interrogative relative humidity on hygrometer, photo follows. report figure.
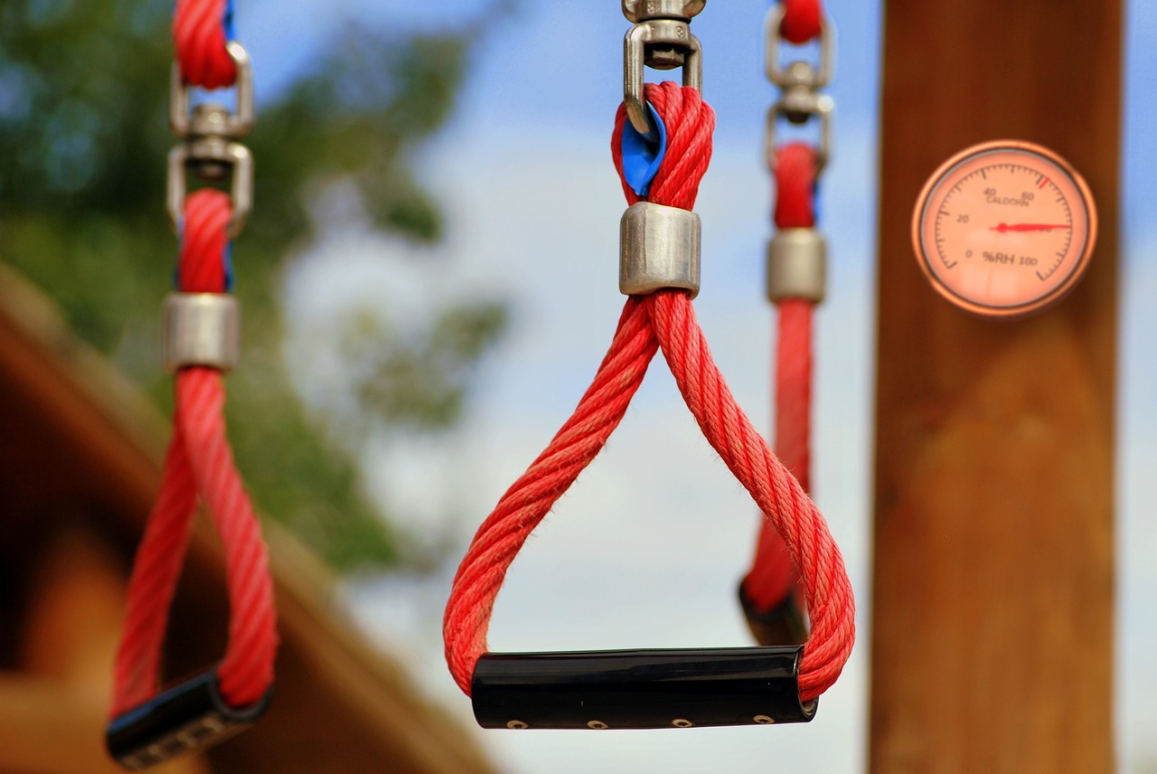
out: 80 %
